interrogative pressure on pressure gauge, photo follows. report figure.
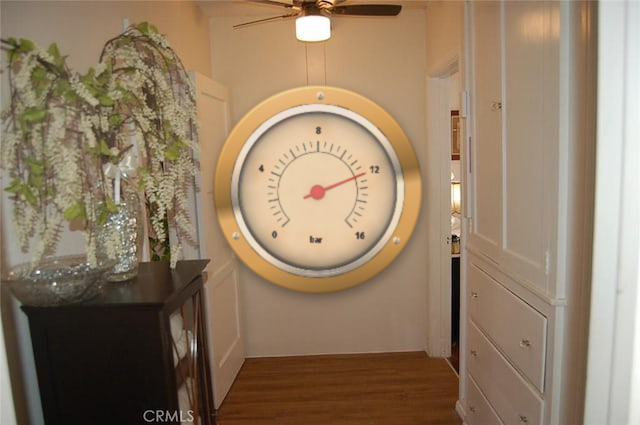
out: 12 bar
